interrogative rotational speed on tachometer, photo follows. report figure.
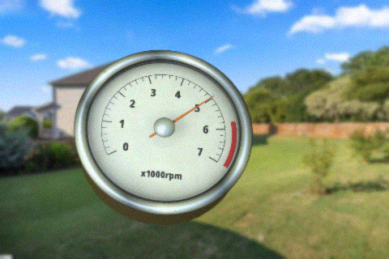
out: 5000 rpm
